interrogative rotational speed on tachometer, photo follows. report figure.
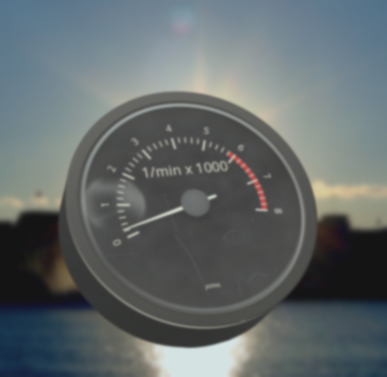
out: 200 rpm
